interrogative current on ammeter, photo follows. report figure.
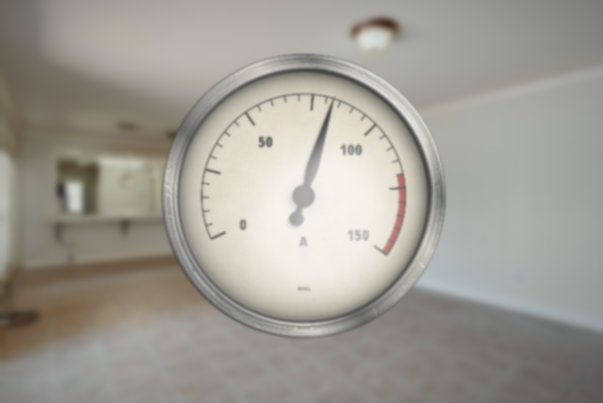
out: 82.5 A
